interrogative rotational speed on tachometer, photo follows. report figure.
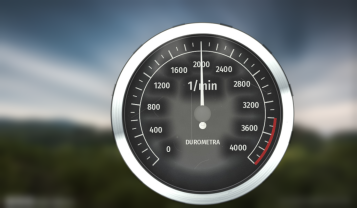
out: 2000 rpm
